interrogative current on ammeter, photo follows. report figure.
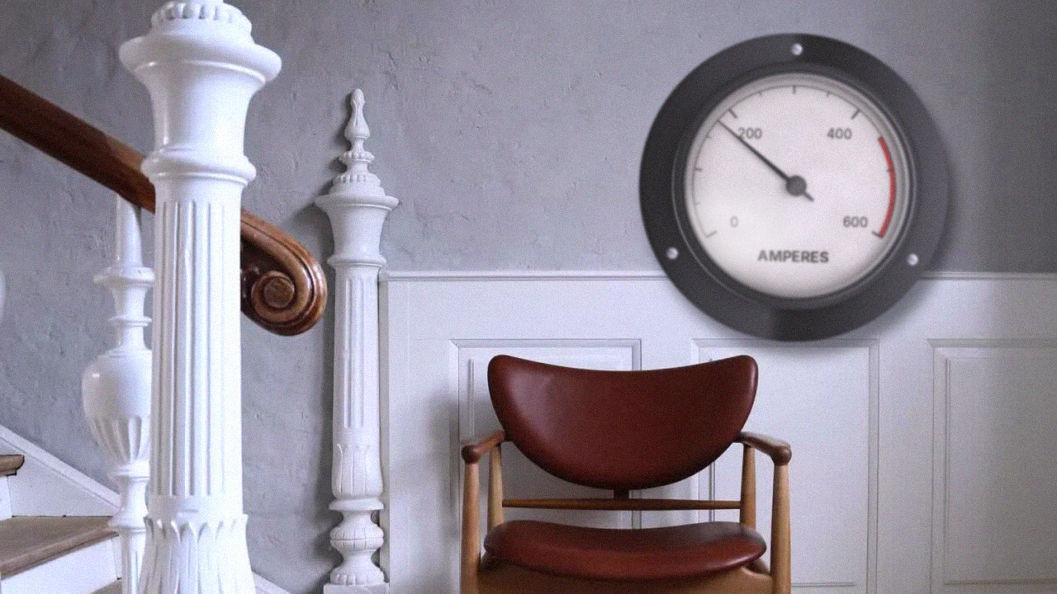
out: 175 A
